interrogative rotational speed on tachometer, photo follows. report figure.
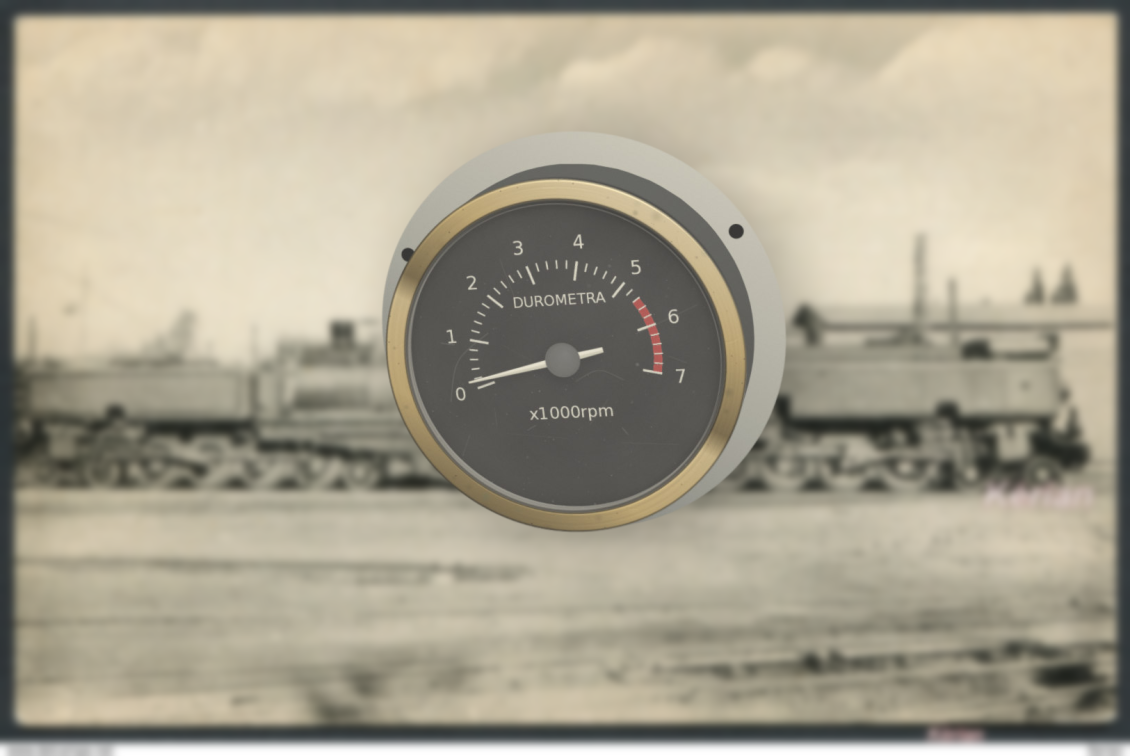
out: 200 rpm
